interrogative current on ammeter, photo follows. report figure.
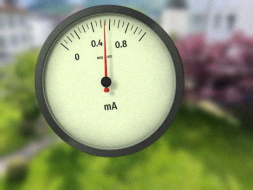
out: 0.55 mA
